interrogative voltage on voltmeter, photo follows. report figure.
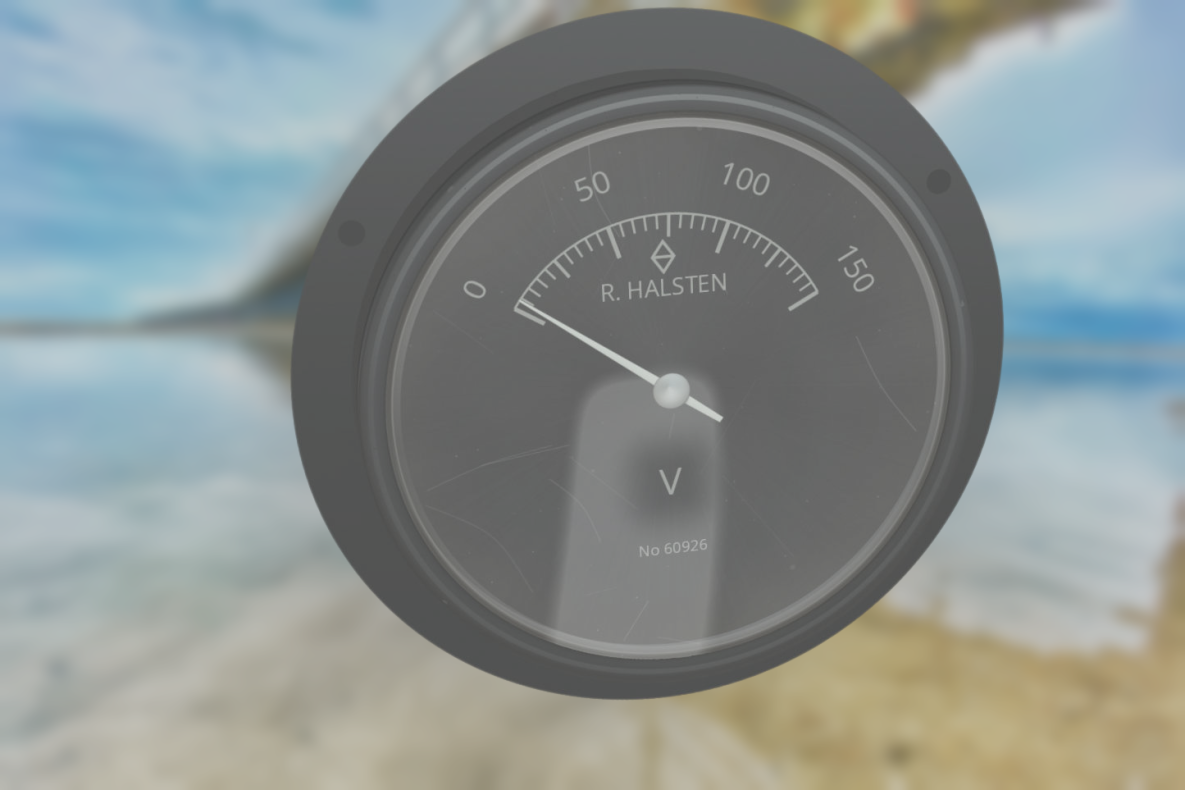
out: 5 V
